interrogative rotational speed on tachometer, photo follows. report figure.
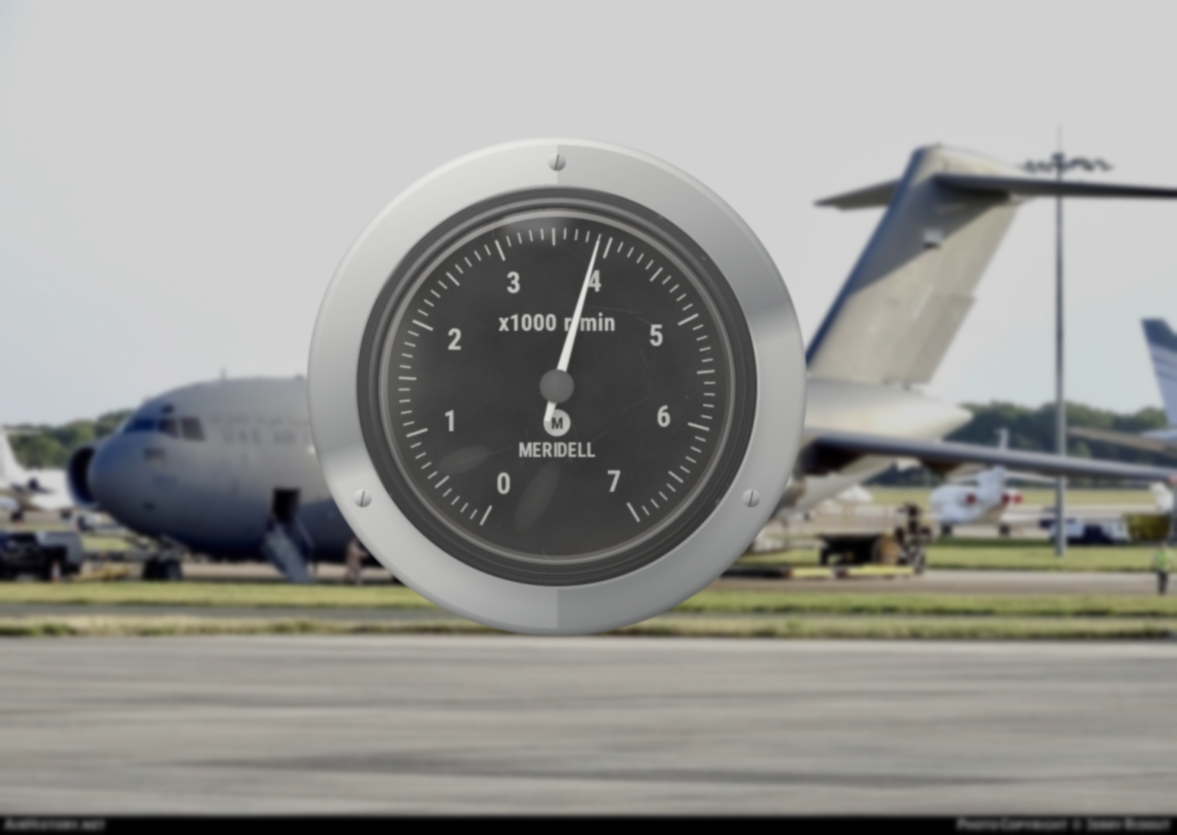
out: 3900 rpm
